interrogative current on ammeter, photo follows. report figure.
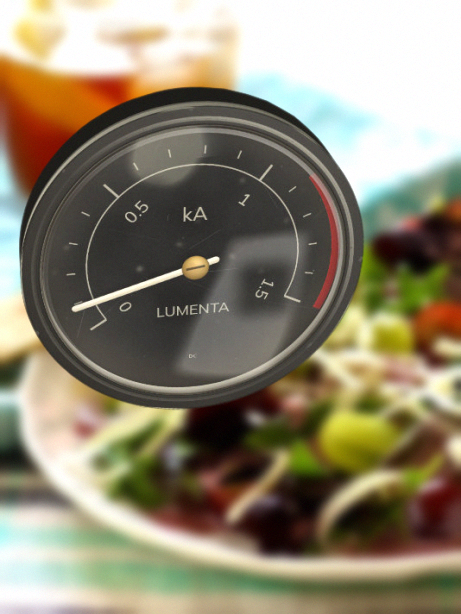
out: 0.1 kA
